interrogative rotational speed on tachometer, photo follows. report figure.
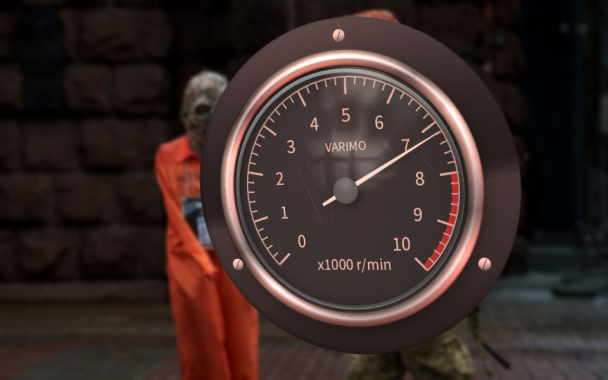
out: 7200 rpm
